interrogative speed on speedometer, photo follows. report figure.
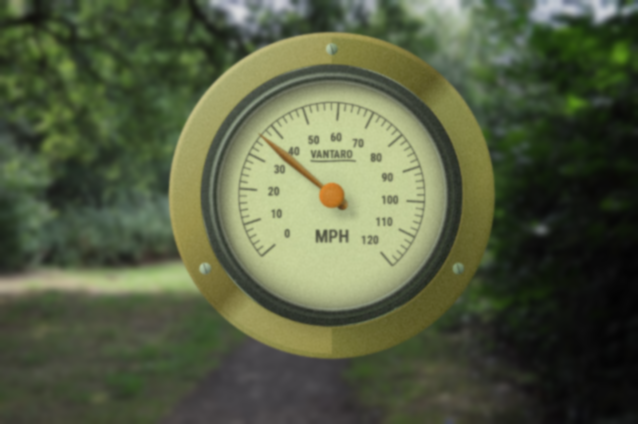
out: 36 mph
